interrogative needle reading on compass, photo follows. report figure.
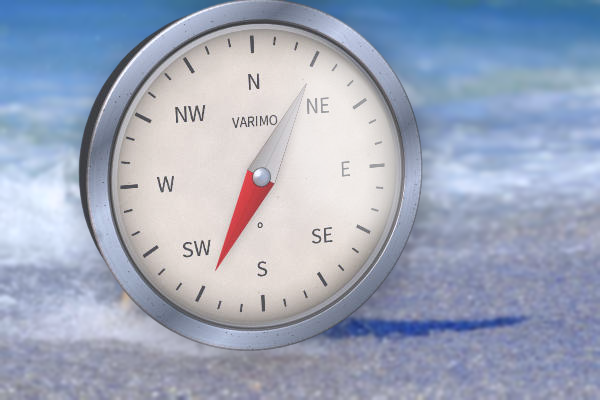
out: 210 °
